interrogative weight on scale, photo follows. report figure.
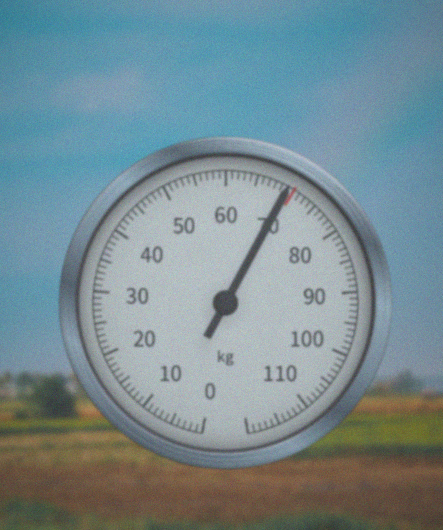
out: 70 kg
